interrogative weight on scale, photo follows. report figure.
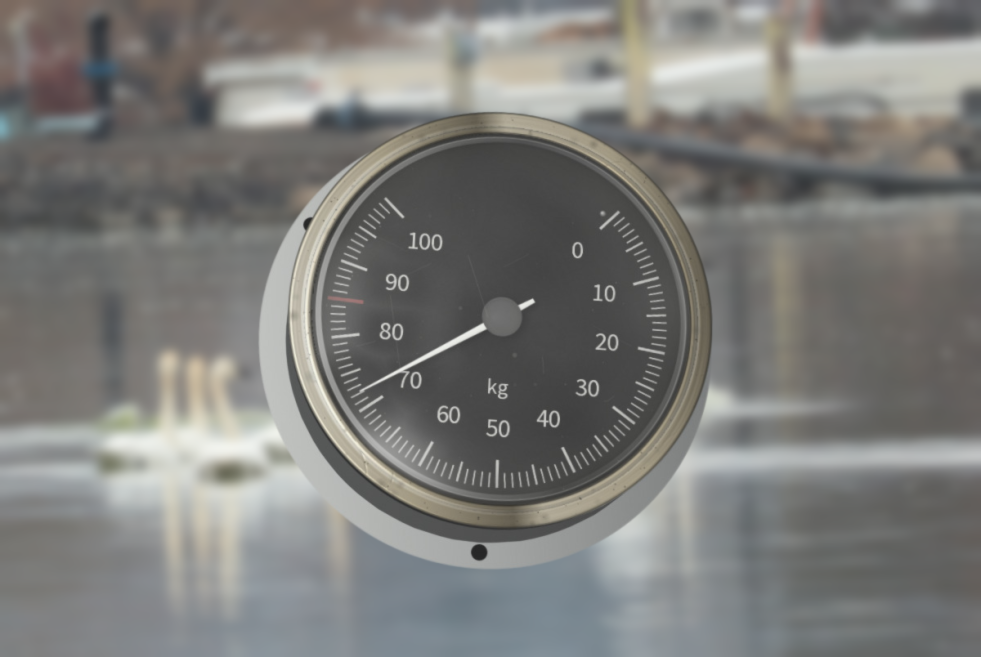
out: 72 kg
